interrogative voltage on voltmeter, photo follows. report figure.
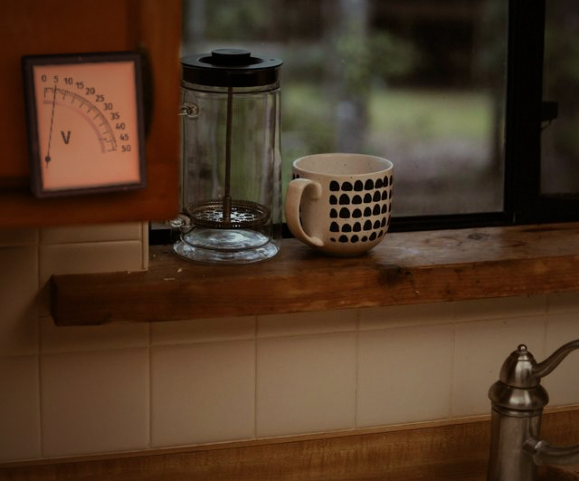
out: 5 V
